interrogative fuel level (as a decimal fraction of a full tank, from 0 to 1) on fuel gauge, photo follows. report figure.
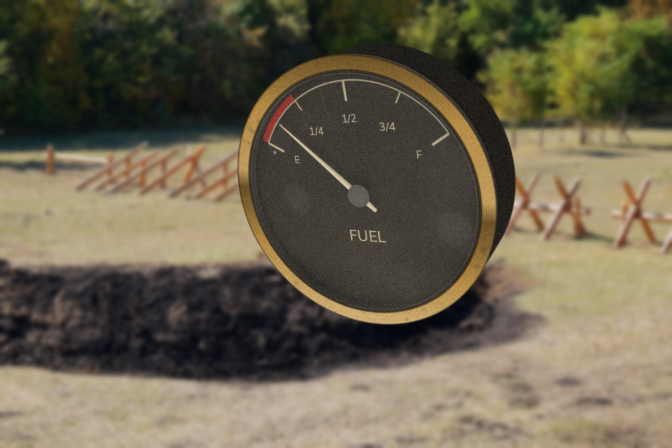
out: 0.125
